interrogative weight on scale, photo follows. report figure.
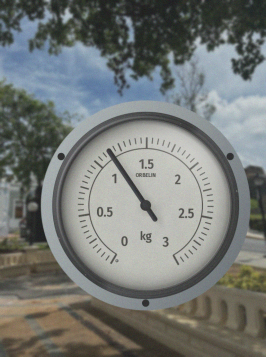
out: 1.15 kg
